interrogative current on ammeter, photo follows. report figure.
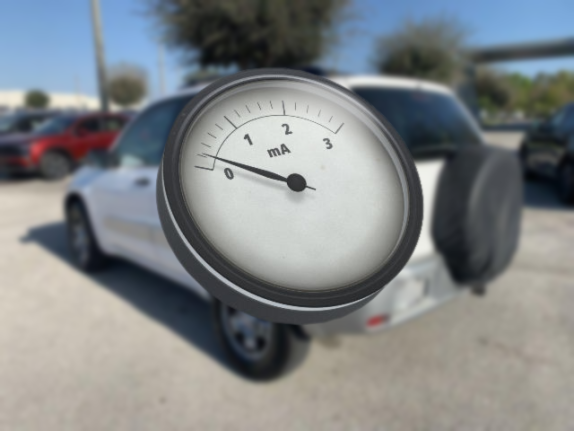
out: 0.2 mA
